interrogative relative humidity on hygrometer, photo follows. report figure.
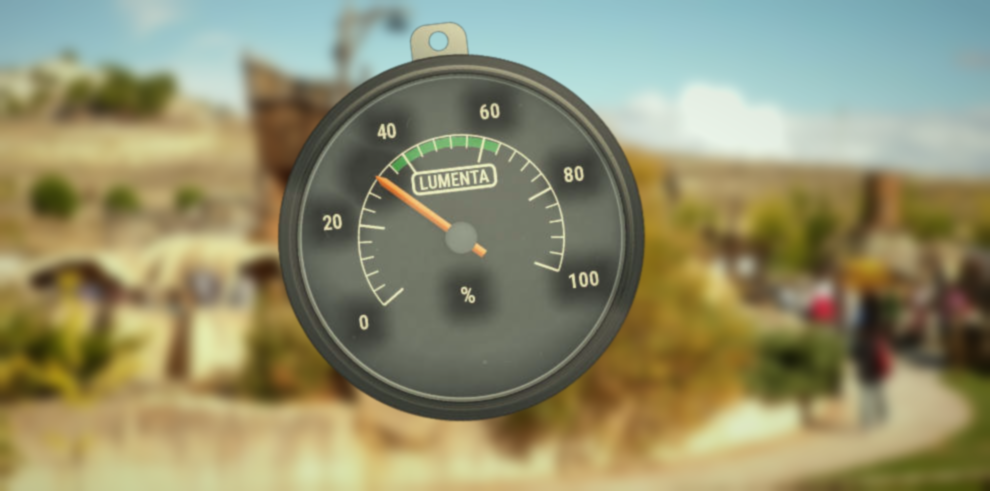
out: 32 %
